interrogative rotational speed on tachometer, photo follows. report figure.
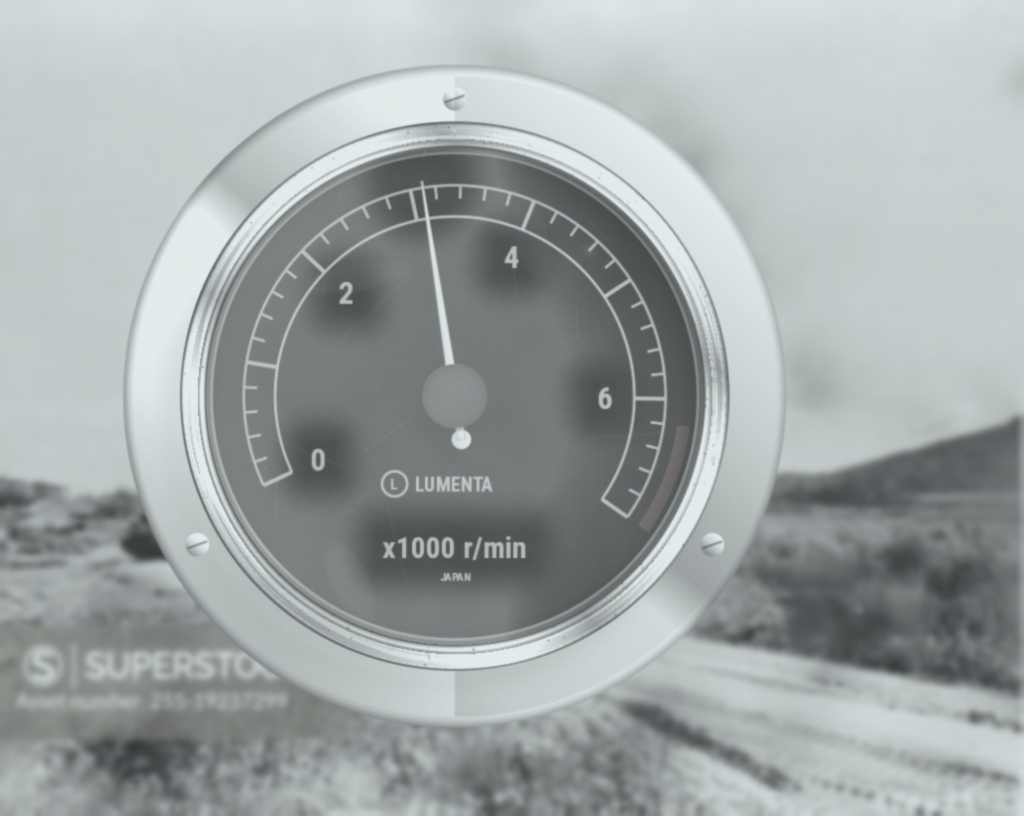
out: 3100 rpm
